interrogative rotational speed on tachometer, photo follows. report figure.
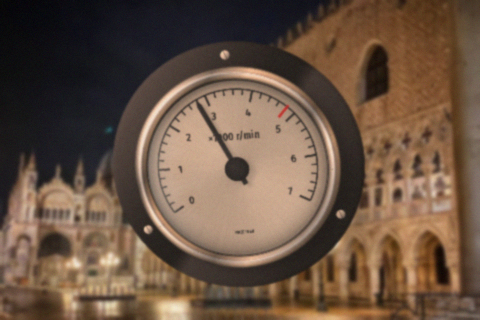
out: 2800 rpm
